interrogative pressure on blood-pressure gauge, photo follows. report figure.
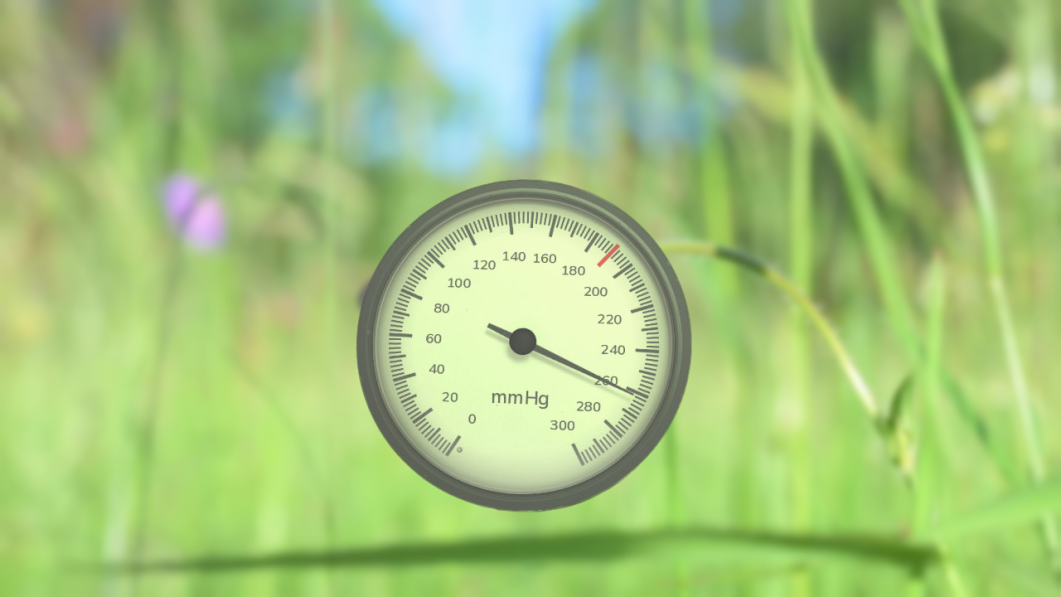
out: 262 mmHg
